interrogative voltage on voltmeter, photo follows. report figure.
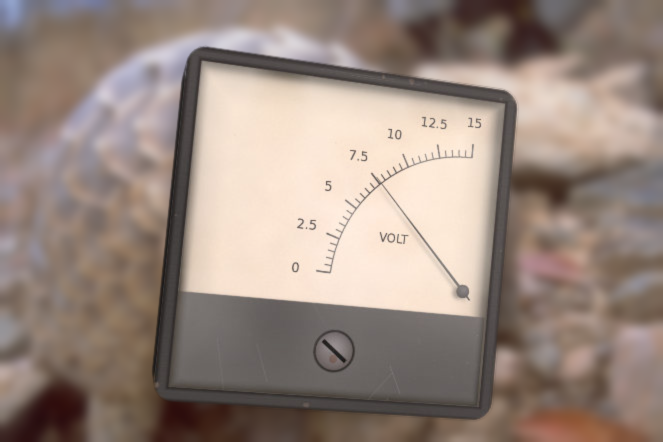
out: 7.5 V
